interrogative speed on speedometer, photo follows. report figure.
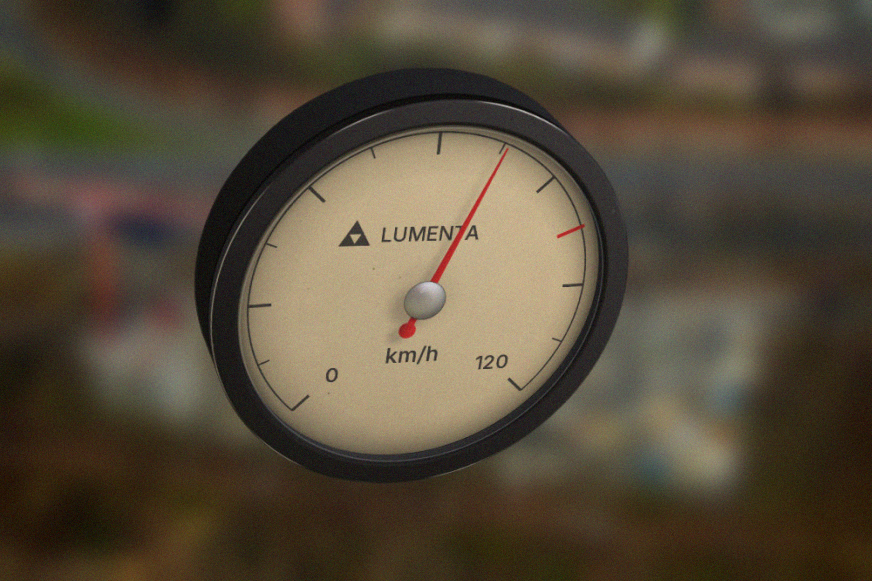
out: 70 km/h
